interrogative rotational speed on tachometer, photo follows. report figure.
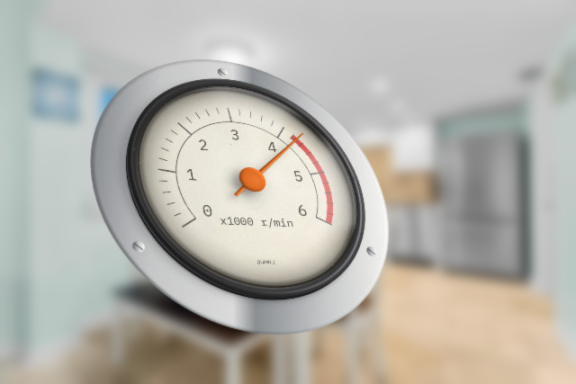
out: 4300 rpm
